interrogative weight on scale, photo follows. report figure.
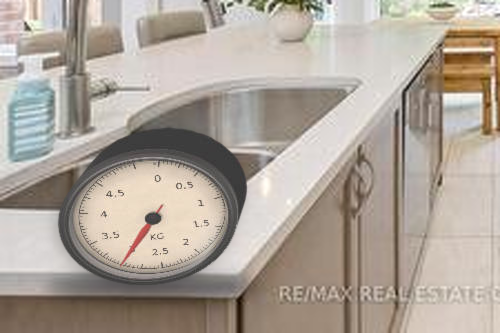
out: 3 kg
